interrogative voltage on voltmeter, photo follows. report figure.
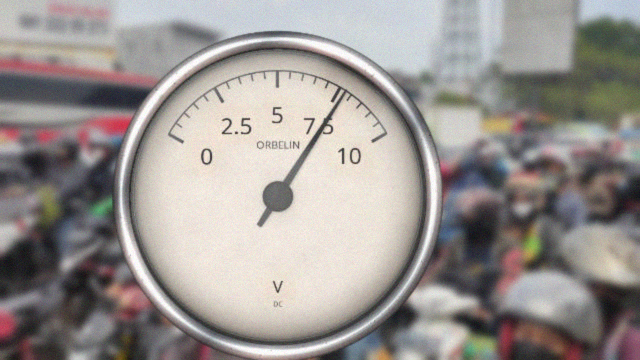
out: 7.75 V
